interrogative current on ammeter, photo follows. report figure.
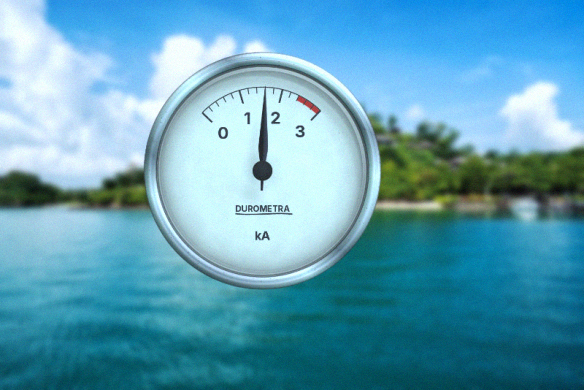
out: 1.6 kA
